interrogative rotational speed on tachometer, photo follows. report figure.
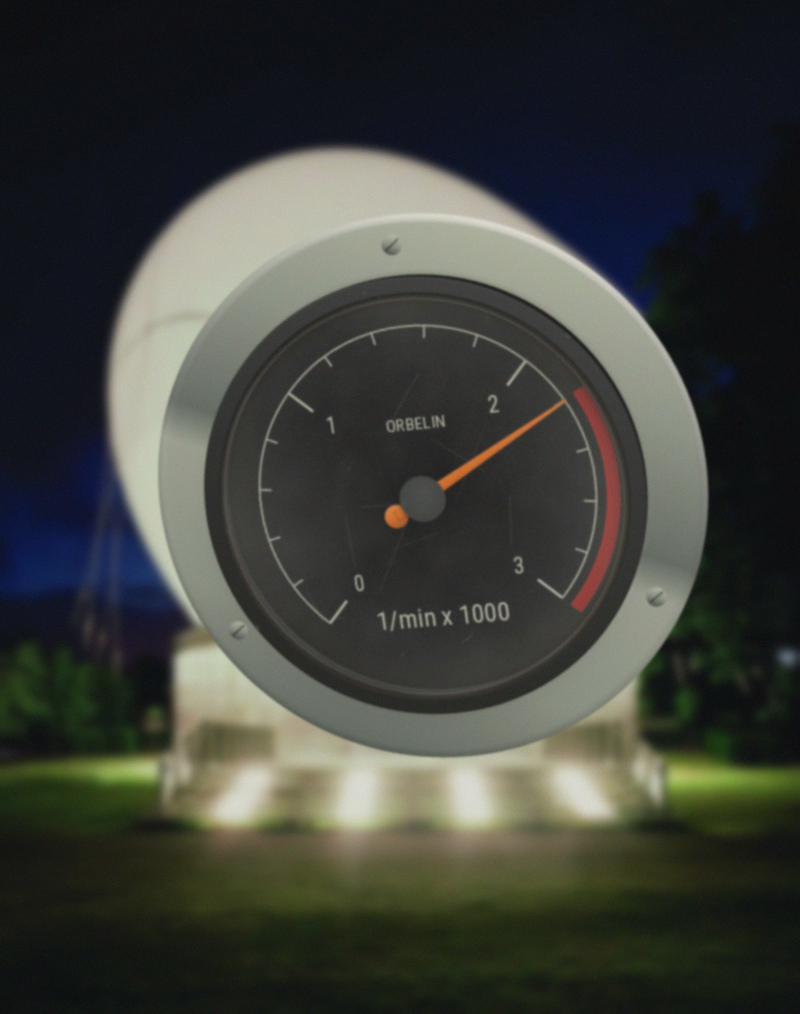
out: 2200 rpm
